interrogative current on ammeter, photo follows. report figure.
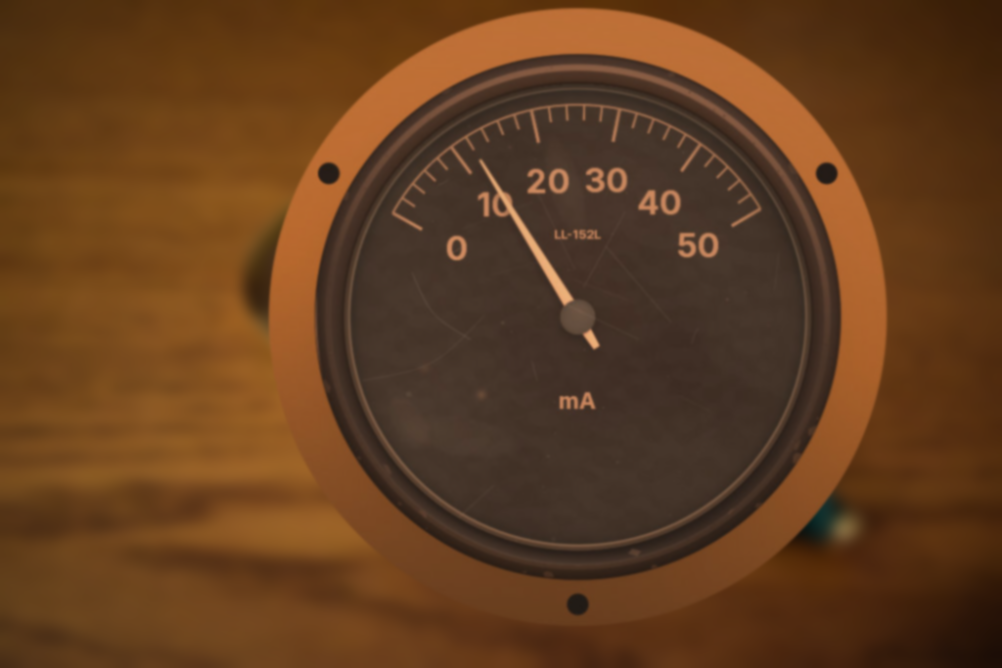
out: 12 mA
